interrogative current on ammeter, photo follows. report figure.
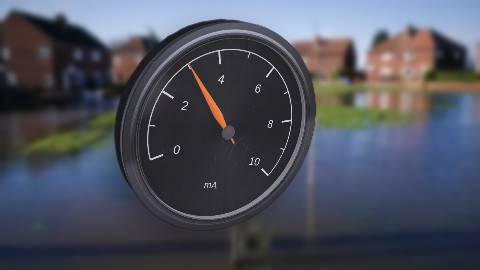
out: 3 mA
